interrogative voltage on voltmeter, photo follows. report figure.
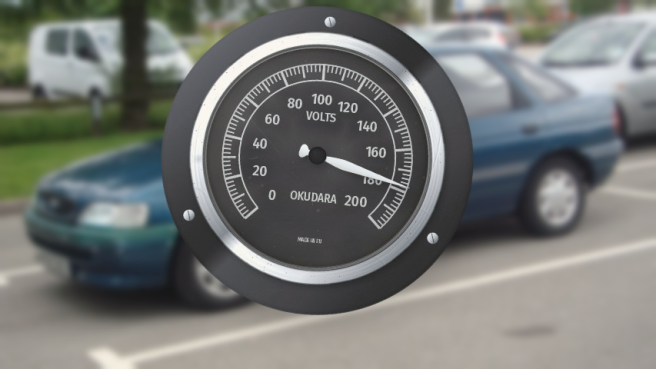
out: 178 V
